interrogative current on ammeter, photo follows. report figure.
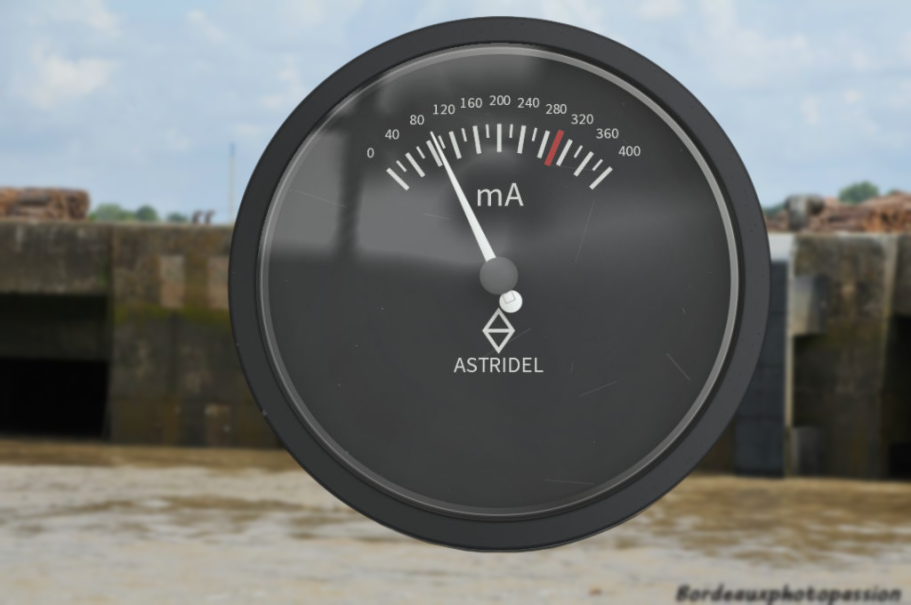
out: 90 mA
